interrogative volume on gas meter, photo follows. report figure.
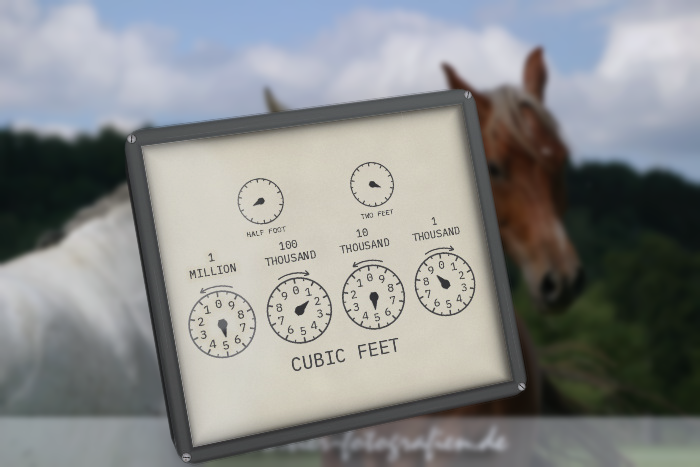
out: 514900 ft³
